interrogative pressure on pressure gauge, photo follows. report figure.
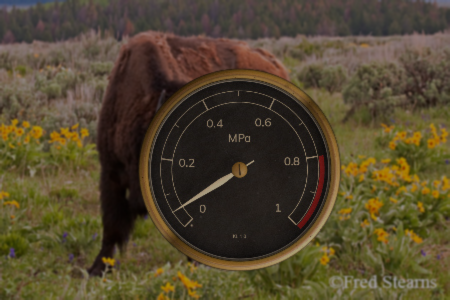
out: 0.05 MPa
